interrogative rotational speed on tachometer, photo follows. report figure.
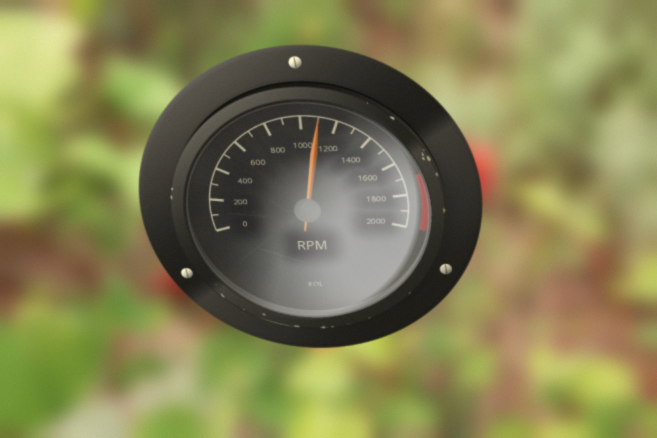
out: 1100 rpm
